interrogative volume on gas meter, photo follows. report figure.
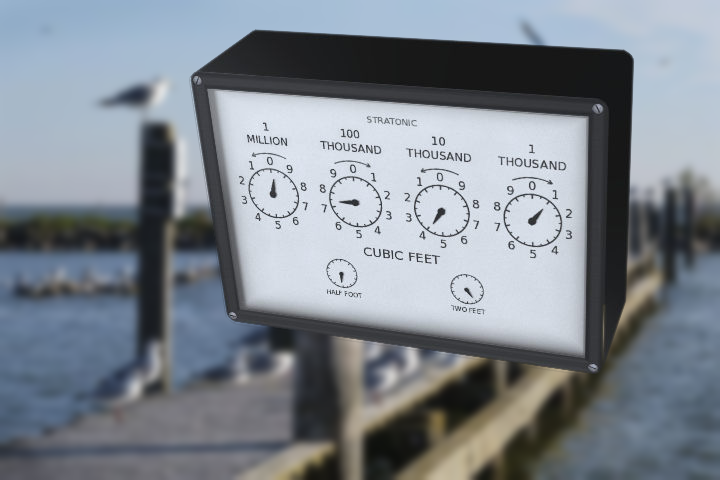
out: 974100 ft³
